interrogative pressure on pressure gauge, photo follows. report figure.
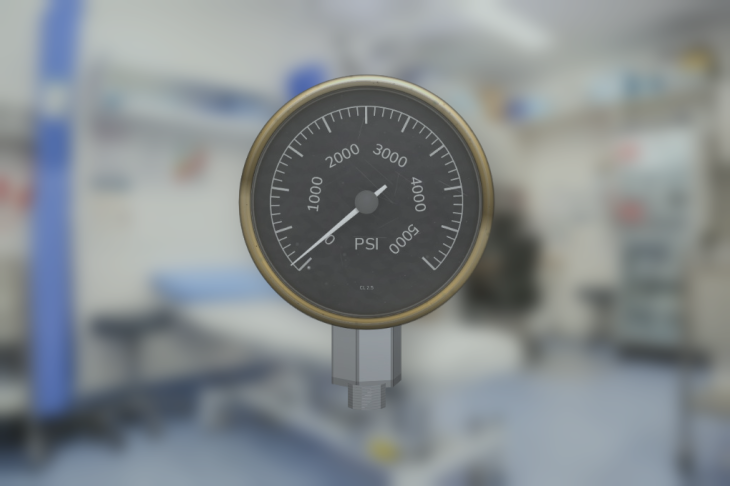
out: 100 psi
